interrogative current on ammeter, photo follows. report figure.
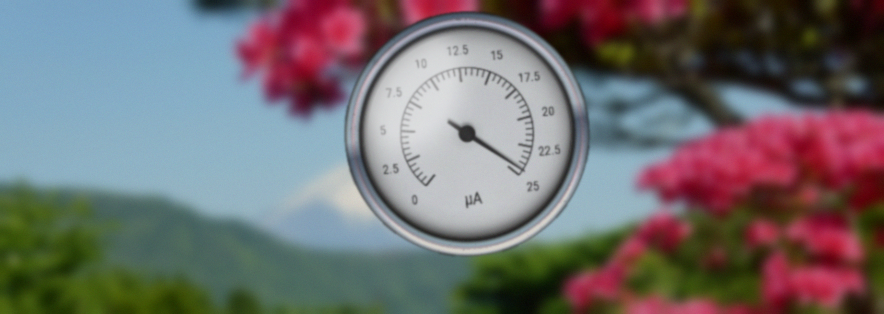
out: 24.5 µA
